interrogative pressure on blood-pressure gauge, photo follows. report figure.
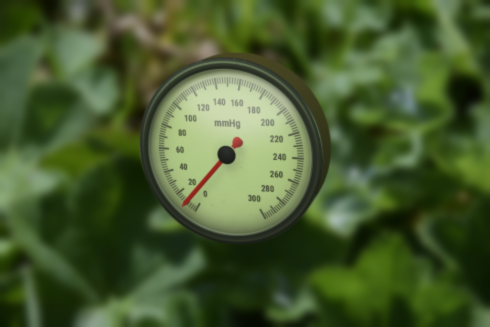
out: 10 mmHg
